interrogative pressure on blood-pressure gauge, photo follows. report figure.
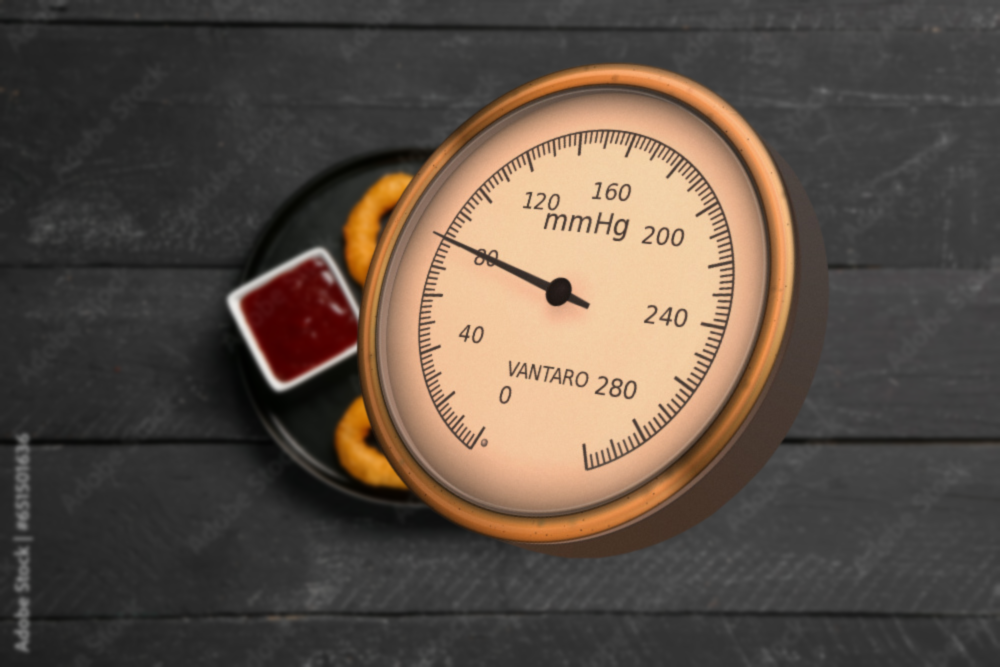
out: 80 mmHg
